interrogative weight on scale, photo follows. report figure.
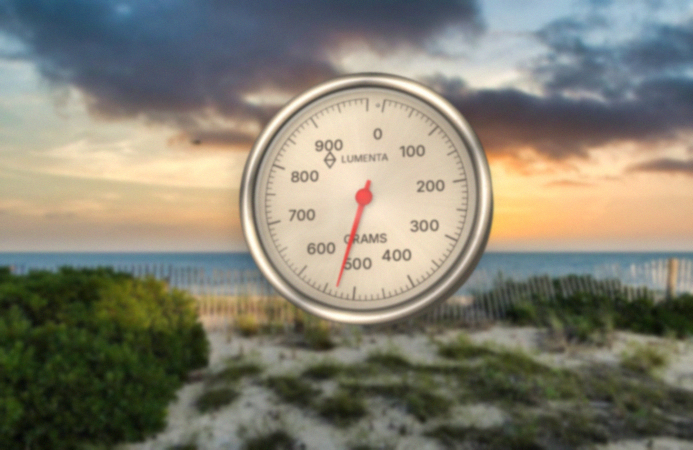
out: 530 g
